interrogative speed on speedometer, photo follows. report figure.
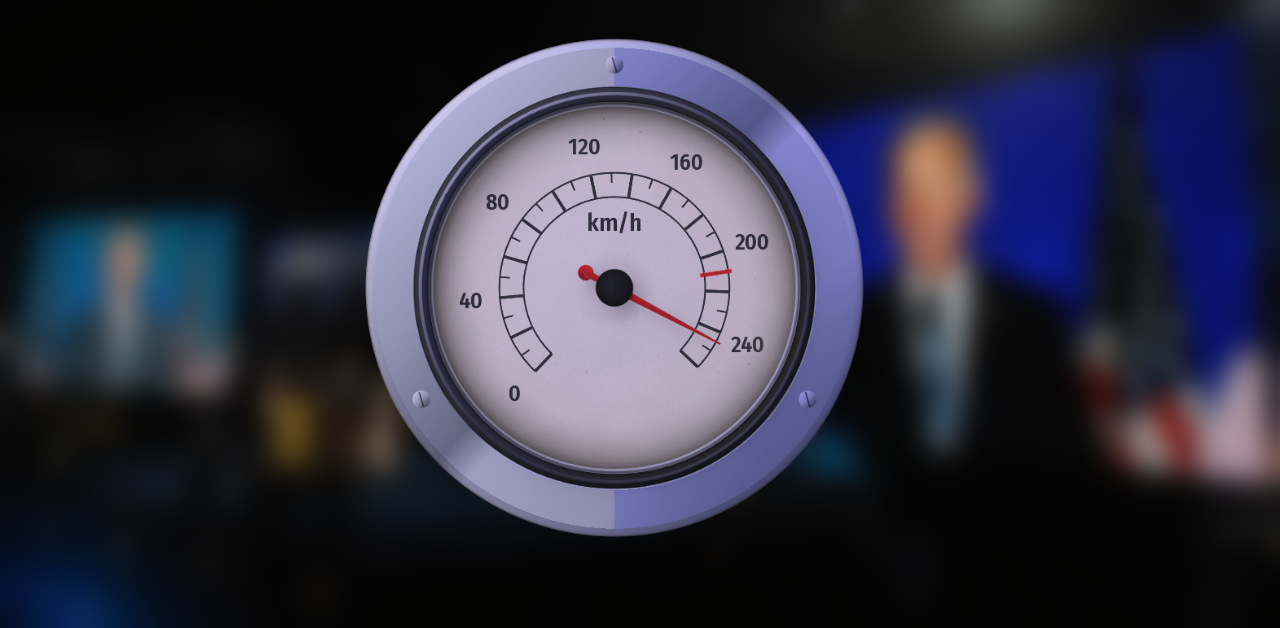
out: 245 km/h
